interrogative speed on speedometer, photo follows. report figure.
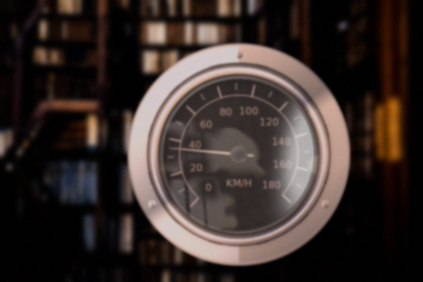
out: 35 km/h
